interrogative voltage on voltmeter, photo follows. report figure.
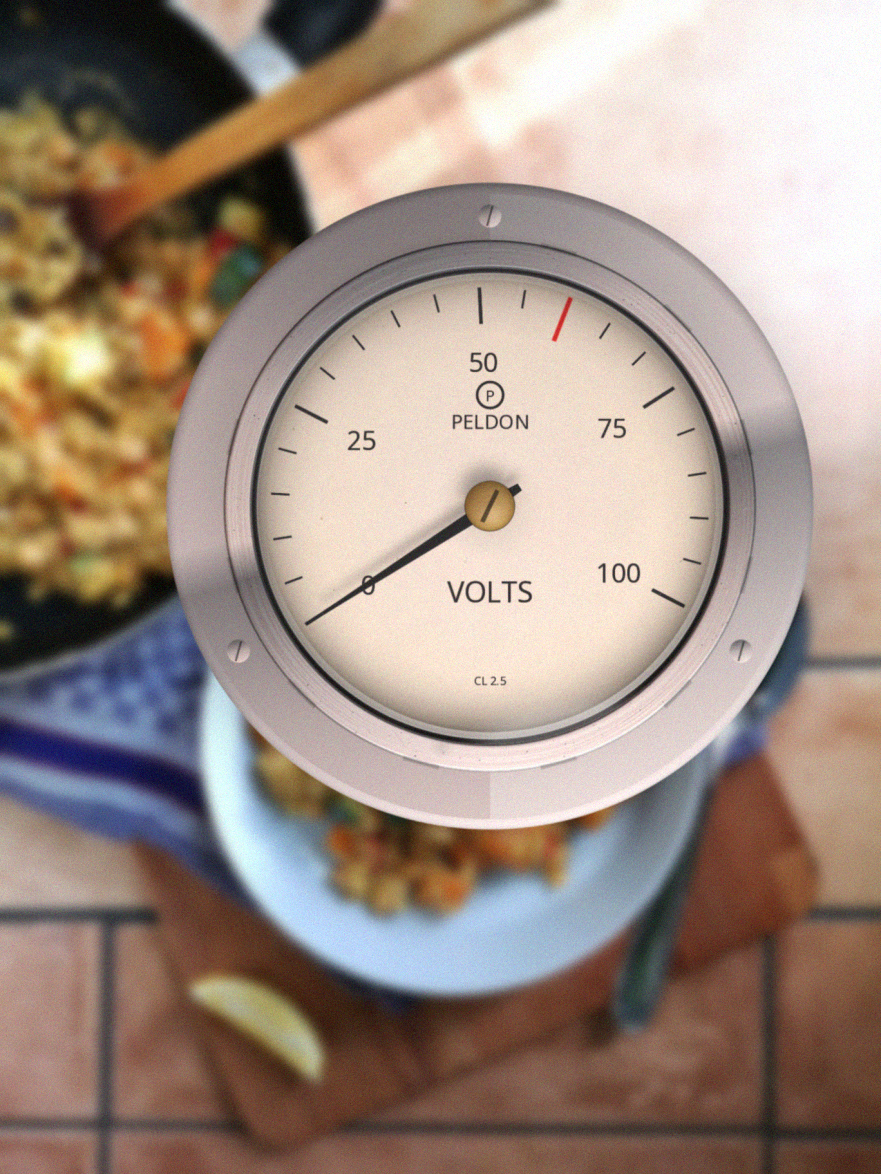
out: 0 V
